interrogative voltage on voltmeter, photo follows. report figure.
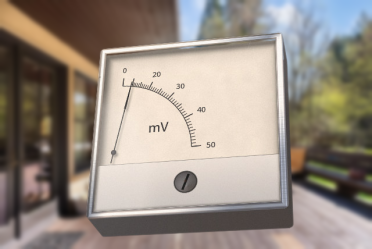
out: 10 mV
